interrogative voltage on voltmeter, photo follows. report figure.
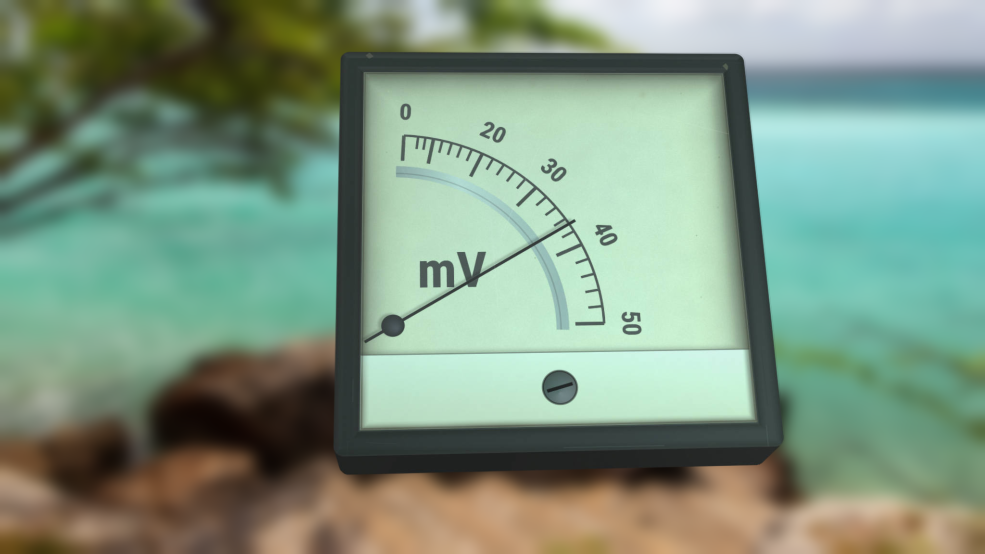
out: 37 mV
